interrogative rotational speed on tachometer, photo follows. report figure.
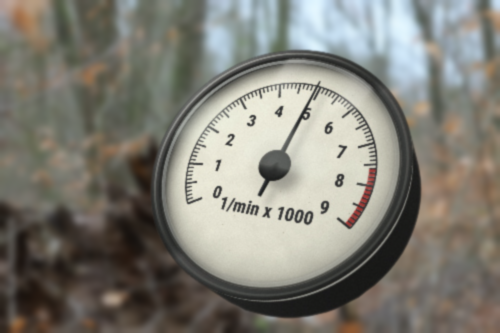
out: 5000 rpm
